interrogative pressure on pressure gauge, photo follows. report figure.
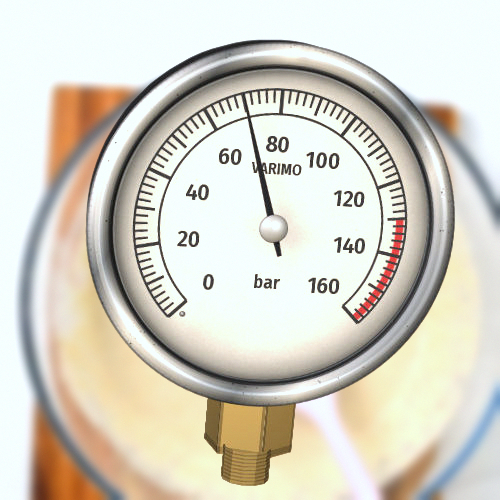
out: 70 bar
